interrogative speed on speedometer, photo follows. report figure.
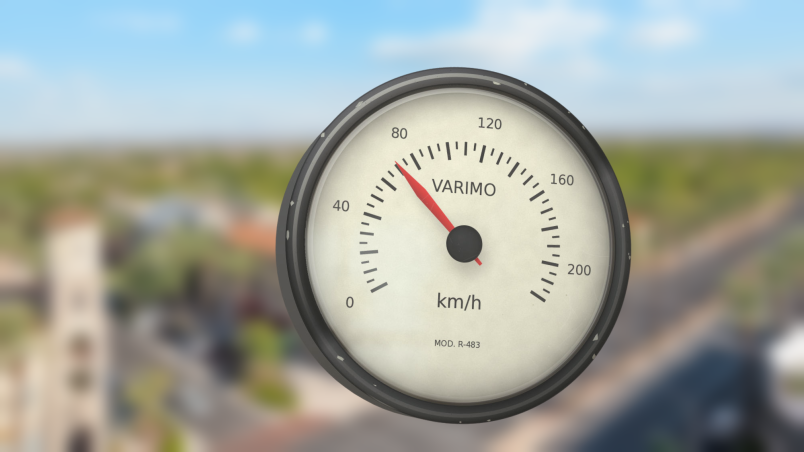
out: 70 km/h
